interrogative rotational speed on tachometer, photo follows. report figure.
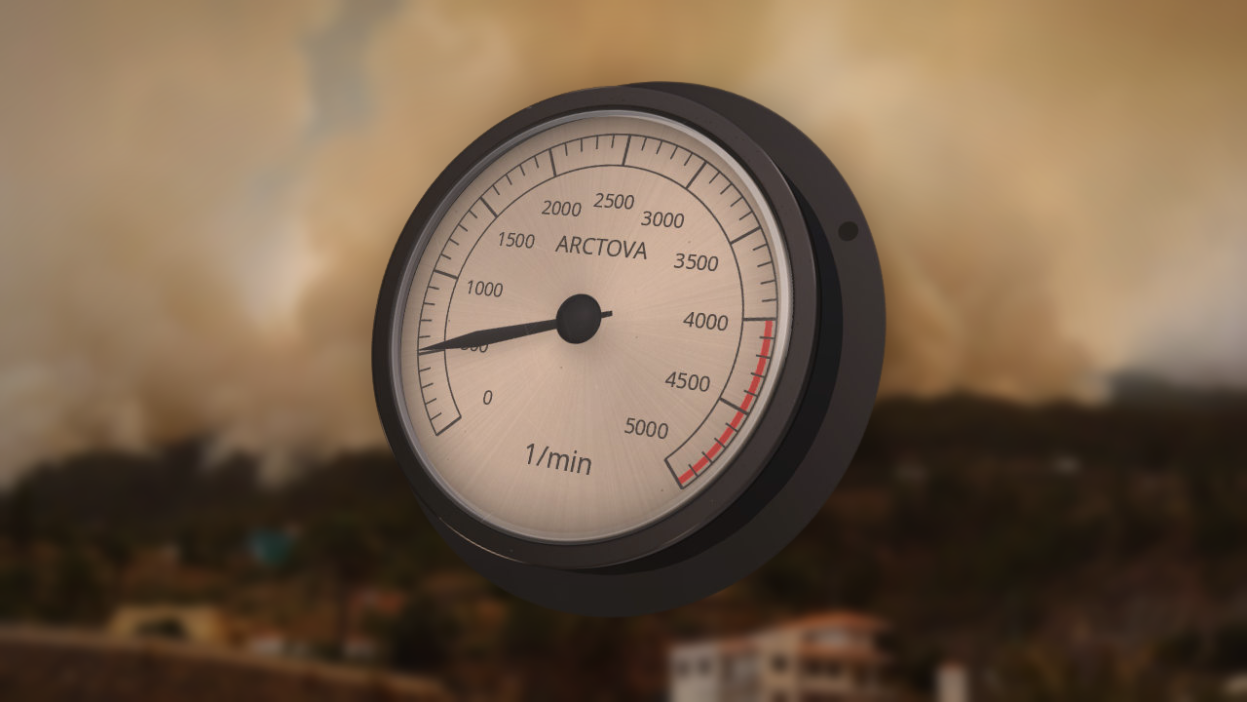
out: 500 rpm
